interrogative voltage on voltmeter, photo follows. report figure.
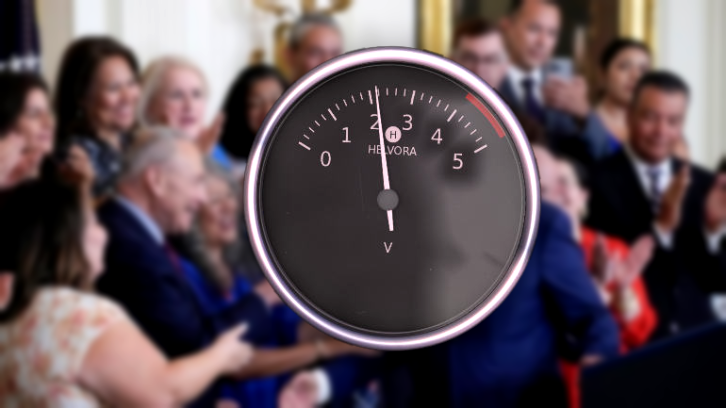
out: 2.2 V
